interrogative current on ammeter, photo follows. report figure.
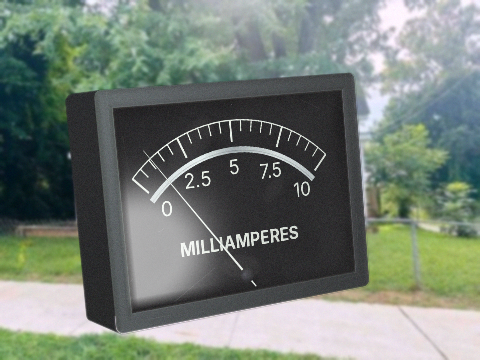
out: 1 mA
